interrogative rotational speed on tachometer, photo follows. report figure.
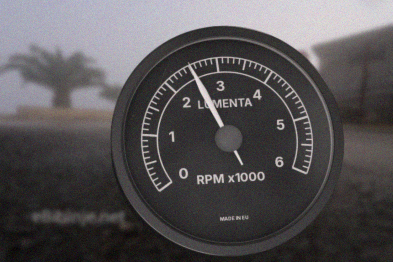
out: 2500 rpm
